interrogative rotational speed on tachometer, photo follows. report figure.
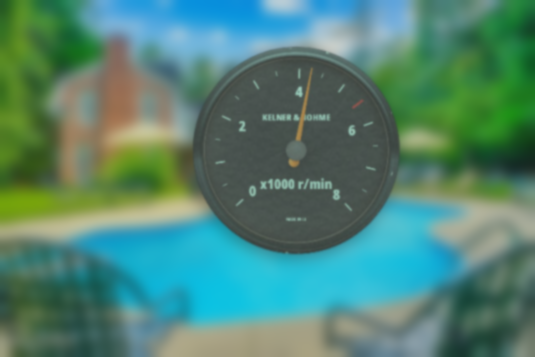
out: 4250 rpm
